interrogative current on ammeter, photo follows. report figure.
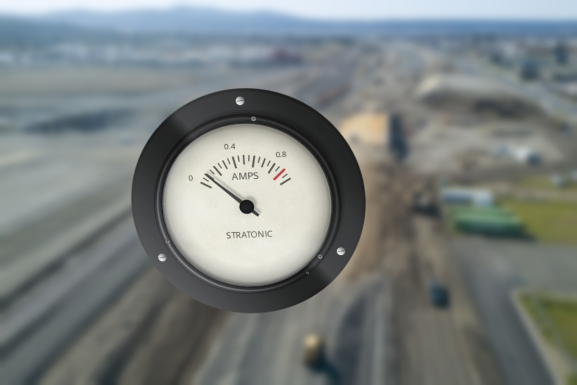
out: 0.1 A
